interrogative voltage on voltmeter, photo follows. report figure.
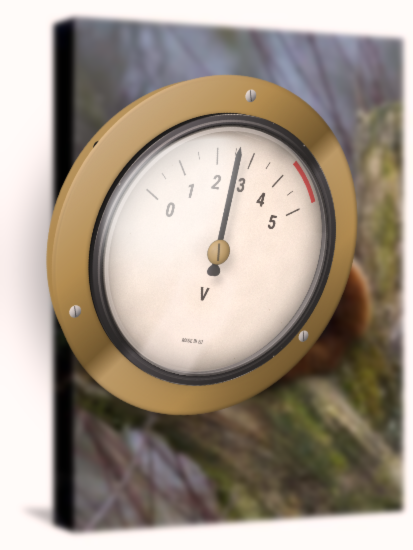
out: 2.5 V
